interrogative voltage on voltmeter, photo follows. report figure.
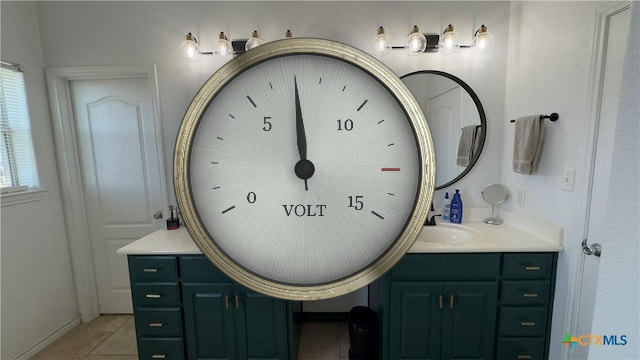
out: 7 V
